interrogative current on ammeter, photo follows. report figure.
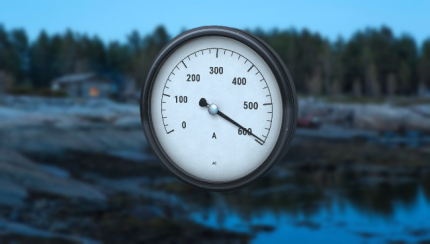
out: 590 A
